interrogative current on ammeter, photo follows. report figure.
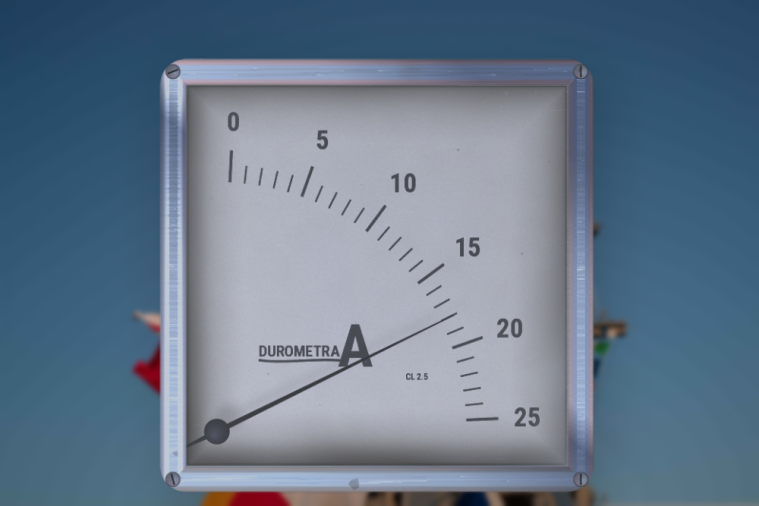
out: 18 A
